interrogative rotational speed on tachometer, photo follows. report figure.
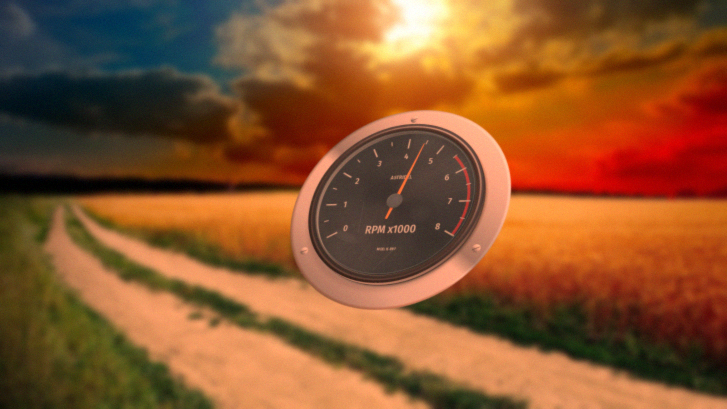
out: 4500 rpm
